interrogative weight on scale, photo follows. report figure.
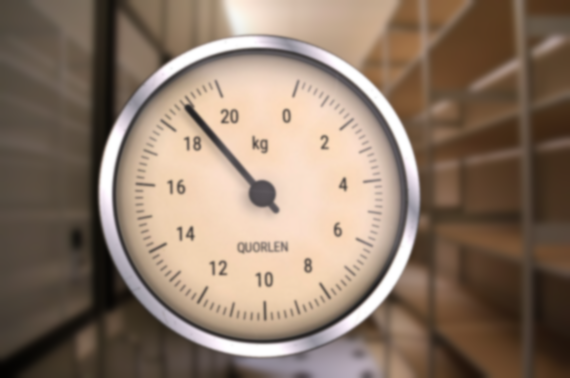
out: 18.8 kg
